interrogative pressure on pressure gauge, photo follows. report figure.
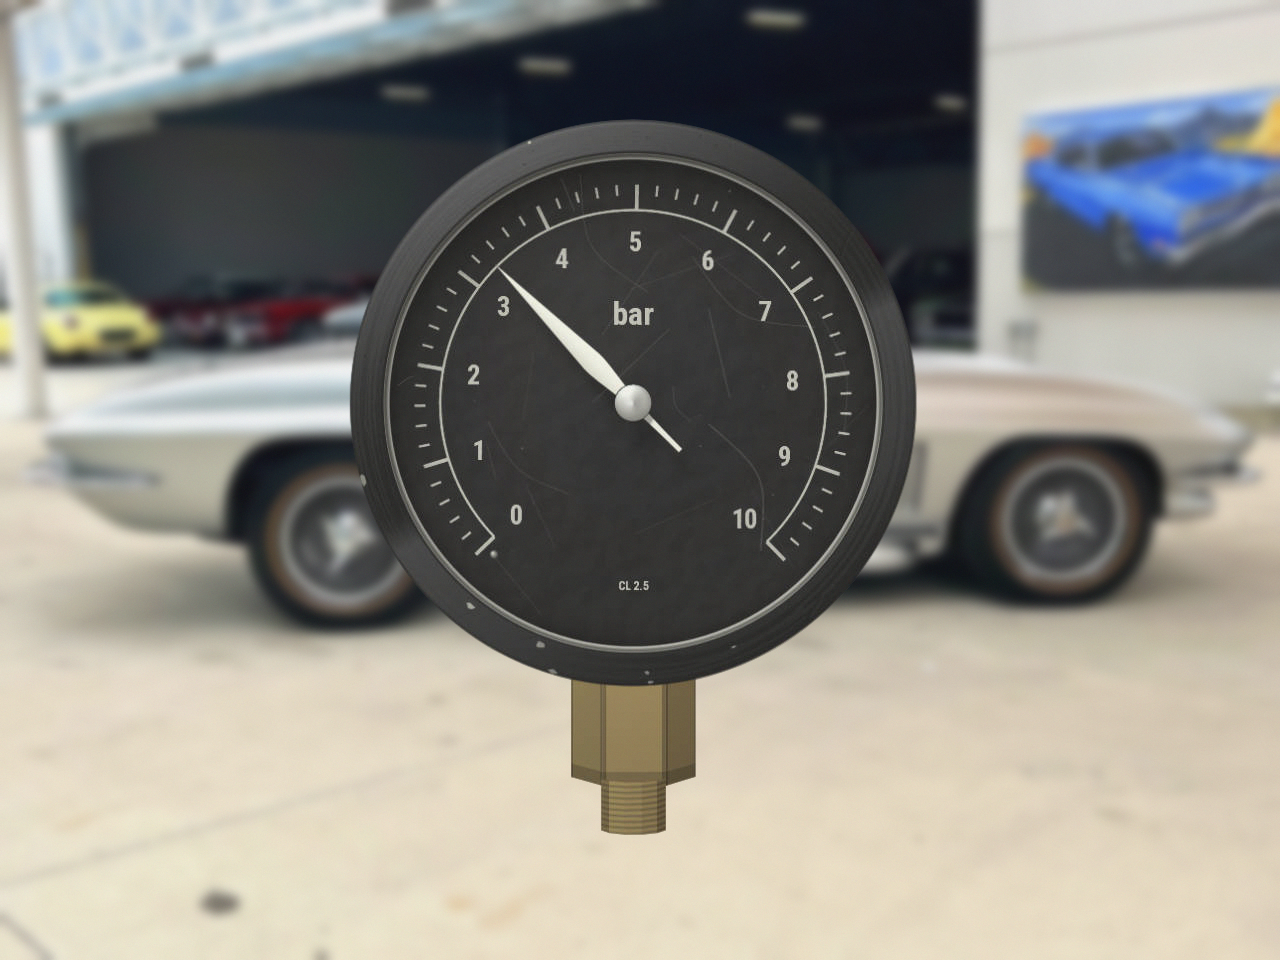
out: 3.3 bar
